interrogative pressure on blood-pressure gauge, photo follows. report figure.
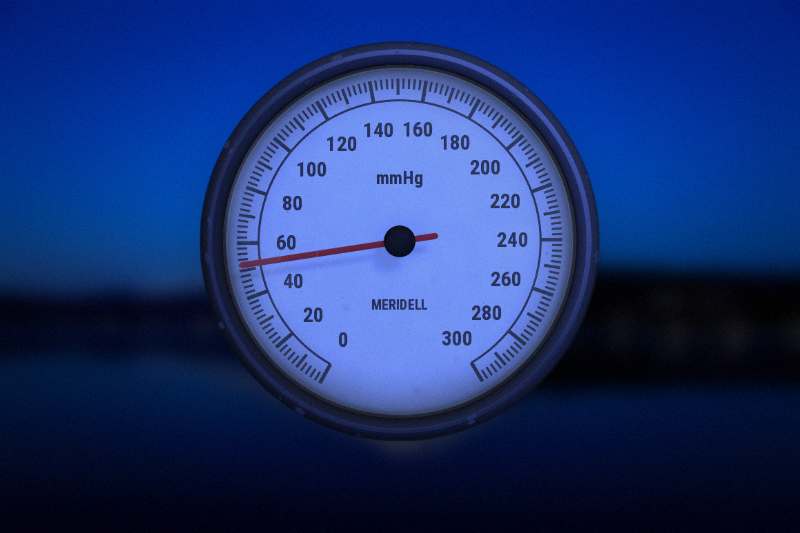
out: 52 mmHg
